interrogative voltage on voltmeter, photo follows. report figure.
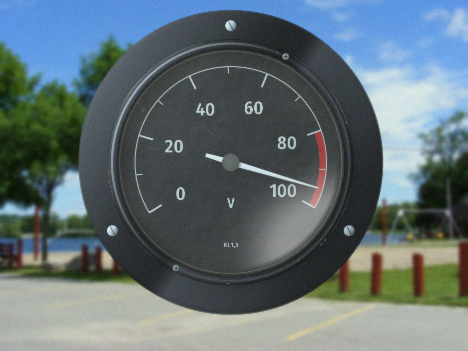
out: 95 V
